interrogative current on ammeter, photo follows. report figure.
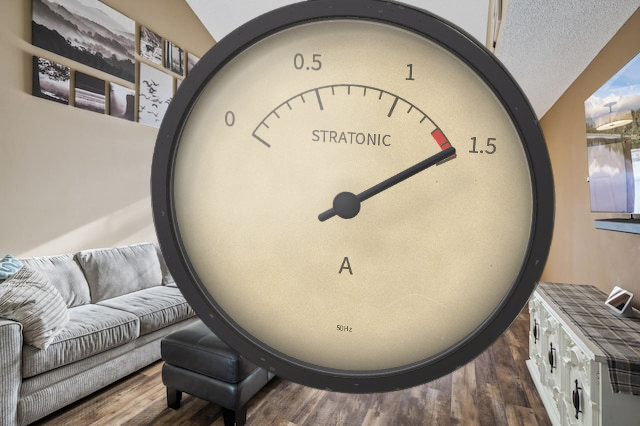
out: 1.45 A
